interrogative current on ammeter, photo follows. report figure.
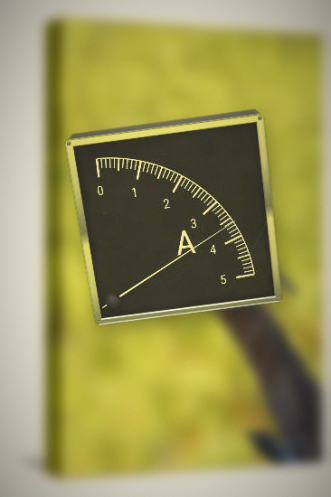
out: 3.6 A
